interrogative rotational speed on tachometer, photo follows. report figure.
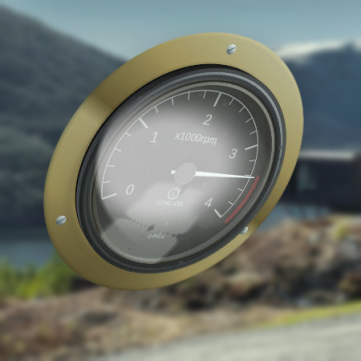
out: 3400 rpm
